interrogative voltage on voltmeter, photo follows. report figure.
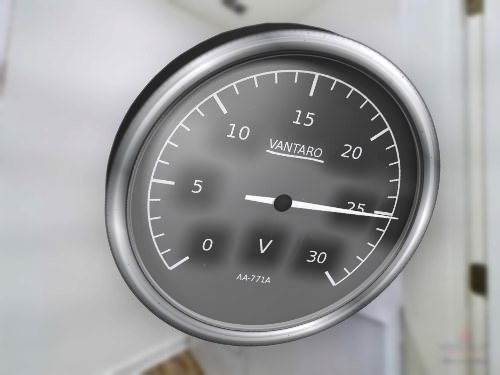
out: 25 V
